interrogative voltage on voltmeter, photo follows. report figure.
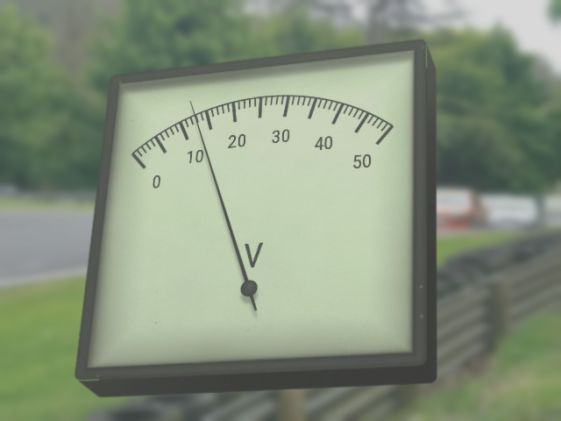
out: 13 V
